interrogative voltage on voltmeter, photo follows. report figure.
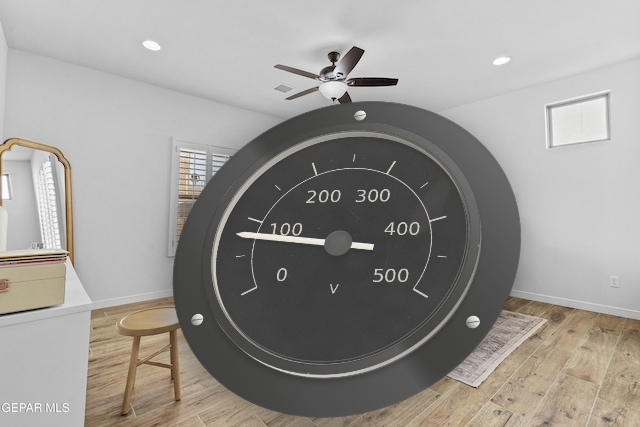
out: 75 V
